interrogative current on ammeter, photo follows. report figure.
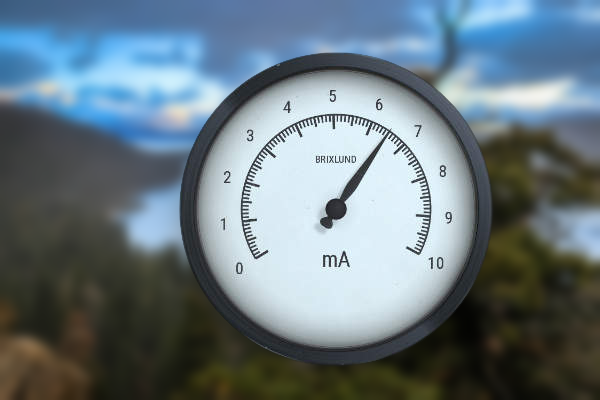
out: 6.5 mA
